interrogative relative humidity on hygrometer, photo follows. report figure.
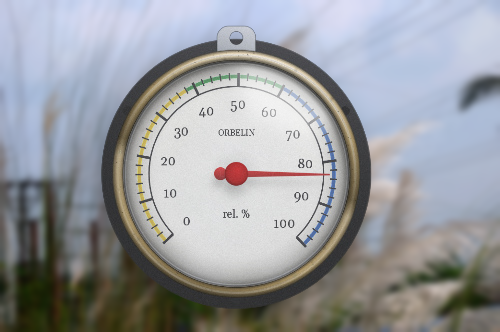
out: 83 %
